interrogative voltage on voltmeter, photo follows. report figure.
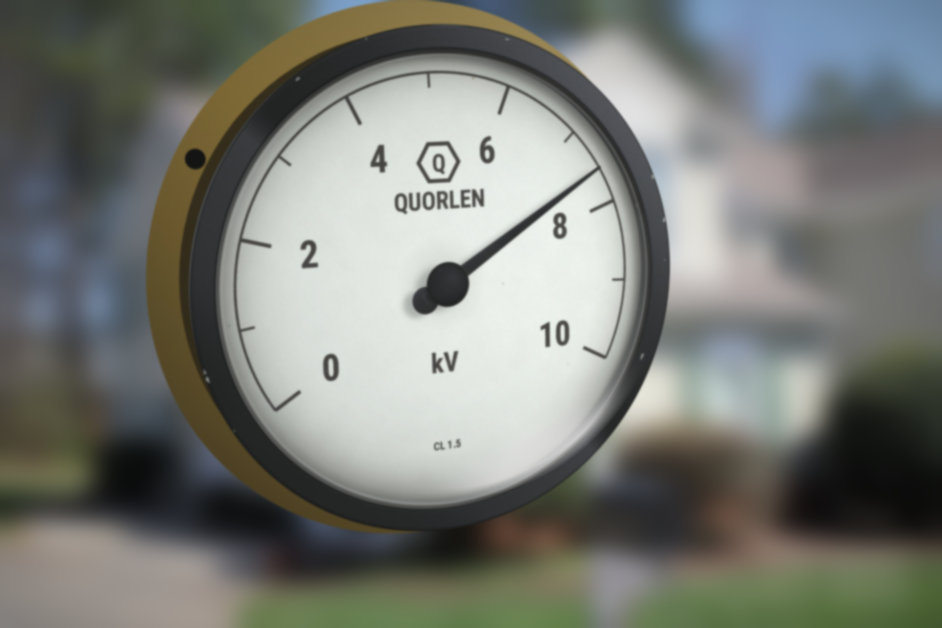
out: 7.5 kV
